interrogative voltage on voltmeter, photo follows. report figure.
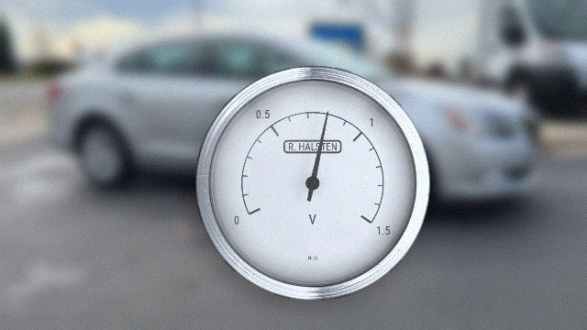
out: 0.8 V
